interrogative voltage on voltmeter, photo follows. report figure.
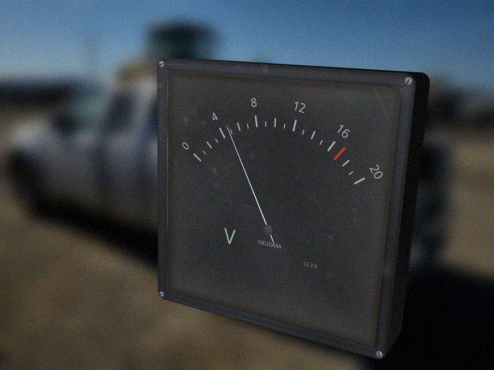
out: 5 V
